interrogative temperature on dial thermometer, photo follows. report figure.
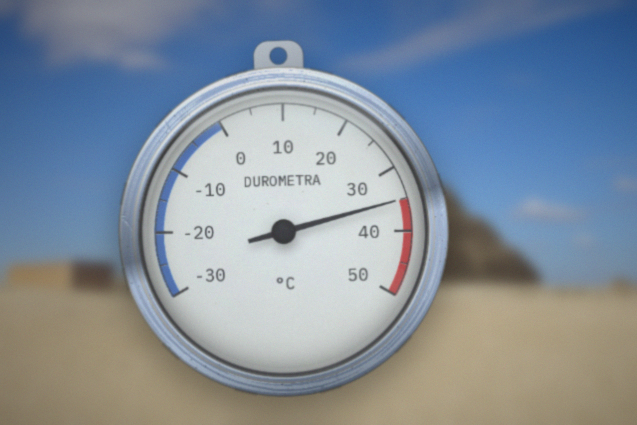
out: 35 °C
